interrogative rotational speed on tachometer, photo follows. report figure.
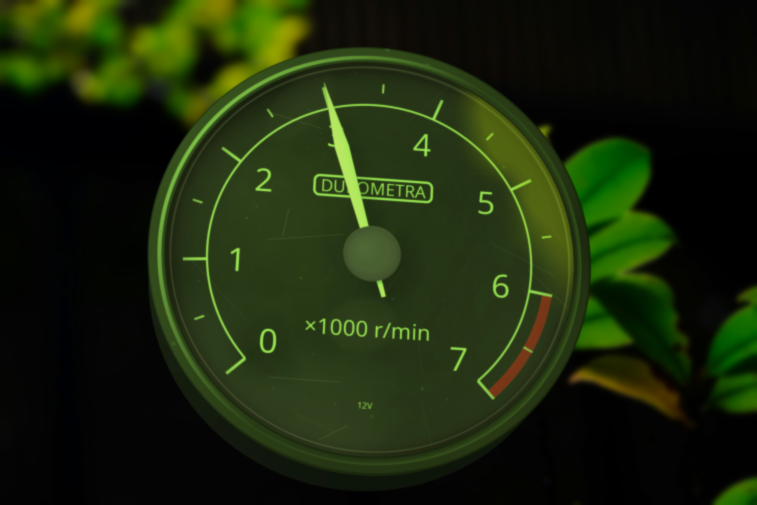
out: 3000 rpm
